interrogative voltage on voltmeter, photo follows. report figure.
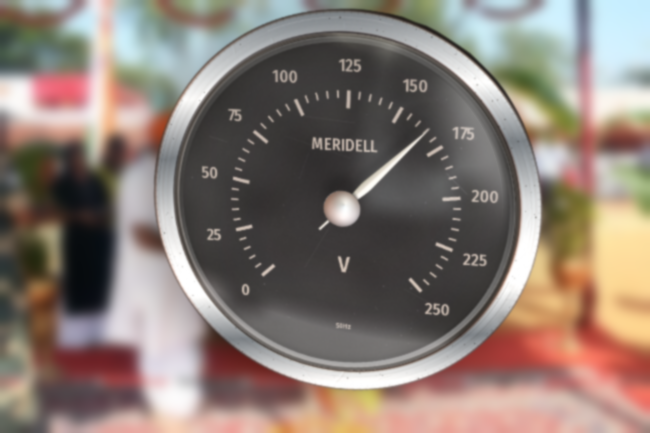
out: 165 V
